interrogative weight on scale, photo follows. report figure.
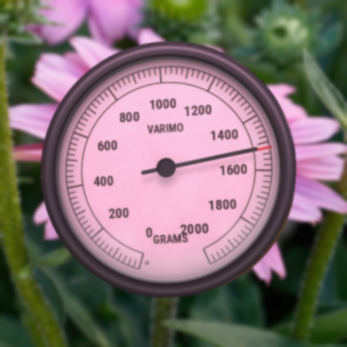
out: 1520 g
